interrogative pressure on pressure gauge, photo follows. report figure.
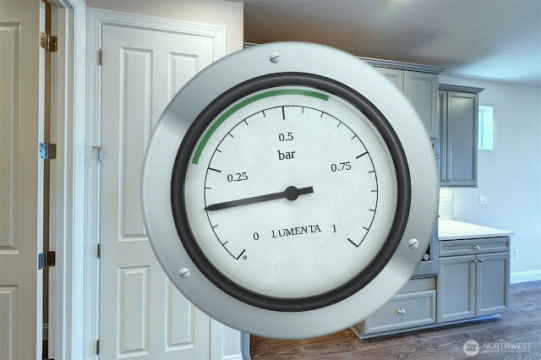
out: 0.15 bar
